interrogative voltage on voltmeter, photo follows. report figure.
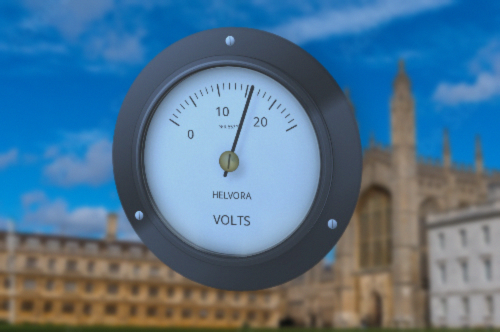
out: 16 V
